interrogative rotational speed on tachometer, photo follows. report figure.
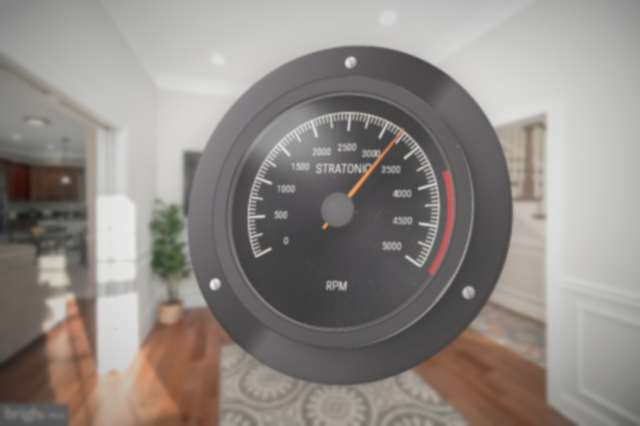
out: 3250 rpm
